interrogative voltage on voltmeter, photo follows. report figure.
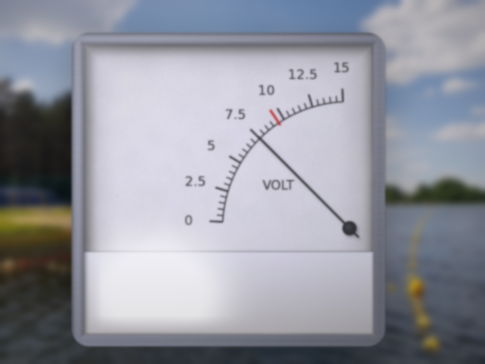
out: 7.5 V
